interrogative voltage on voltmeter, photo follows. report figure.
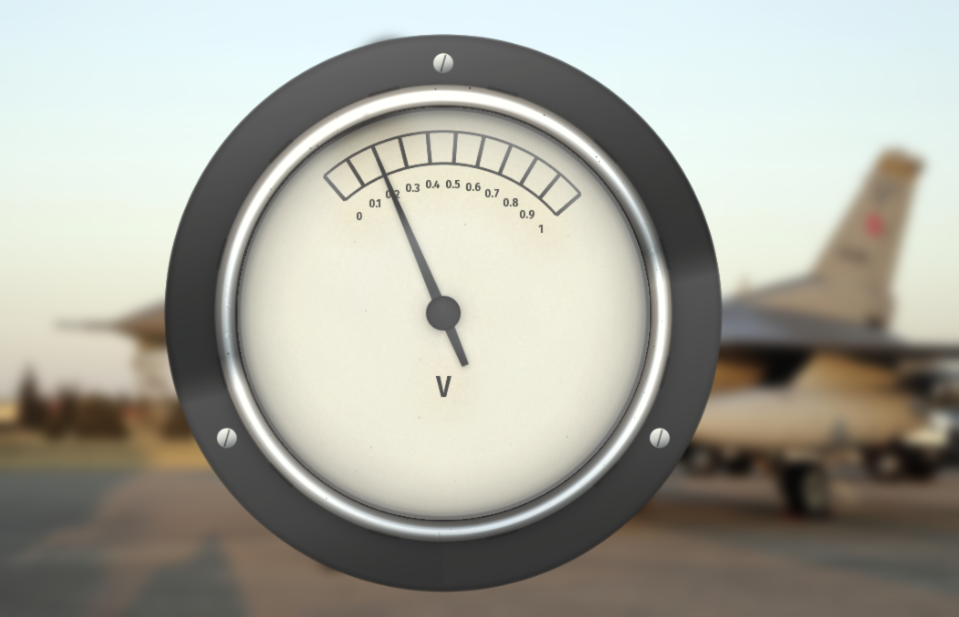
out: 0.2 V
